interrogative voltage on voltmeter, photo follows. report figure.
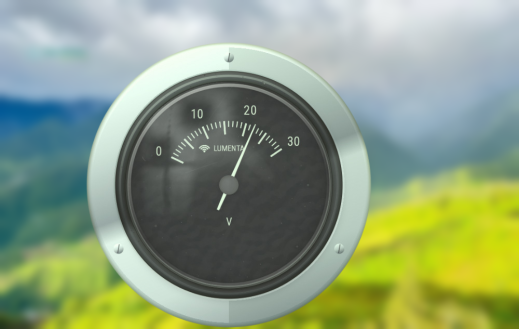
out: 22 V
